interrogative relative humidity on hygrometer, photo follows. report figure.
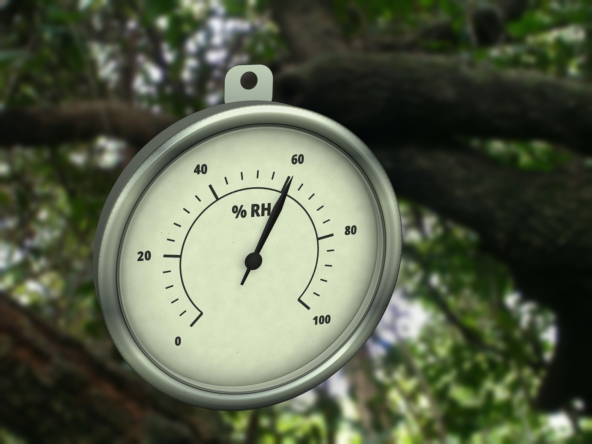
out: 60 %
